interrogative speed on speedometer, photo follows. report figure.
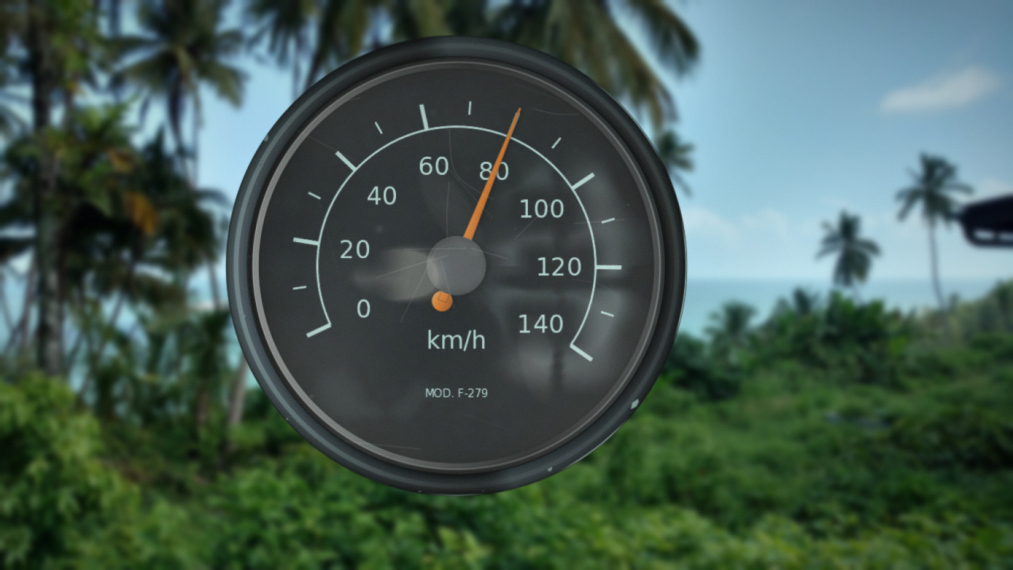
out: 80 km/h
